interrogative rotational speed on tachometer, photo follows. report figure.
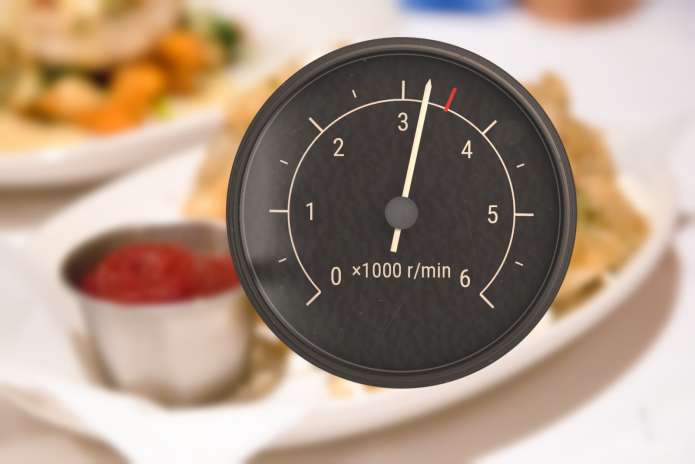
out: 3250 rpm
